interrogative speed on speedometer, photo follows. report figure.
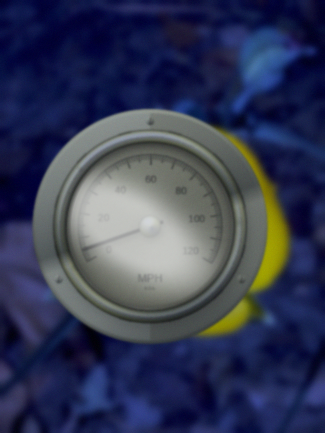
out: 5 mph
